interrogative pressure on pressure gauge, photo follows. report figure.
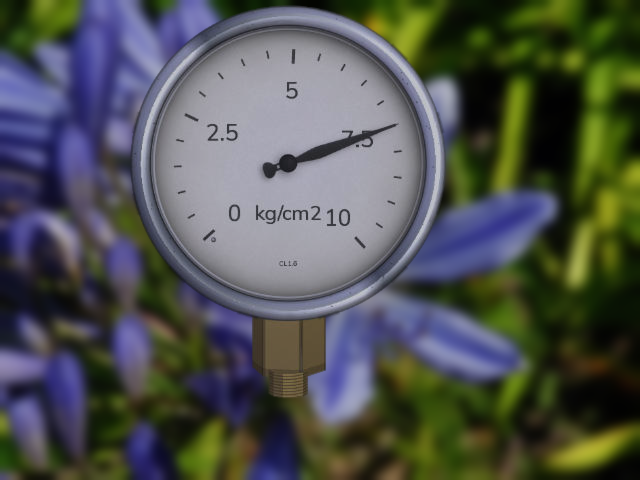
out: 7.5 kg/cm²
